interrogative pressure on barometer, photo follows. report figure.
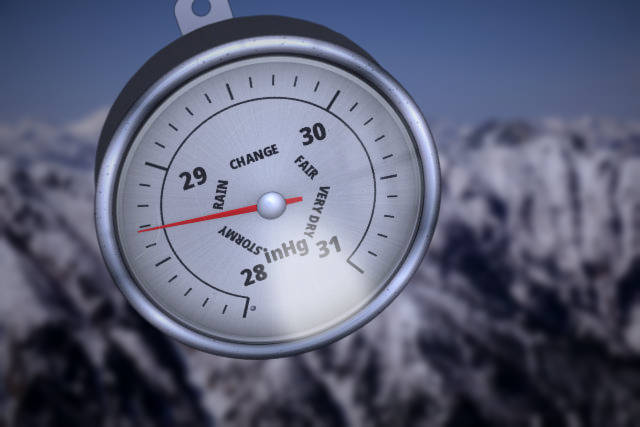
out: 28.7 inHg
